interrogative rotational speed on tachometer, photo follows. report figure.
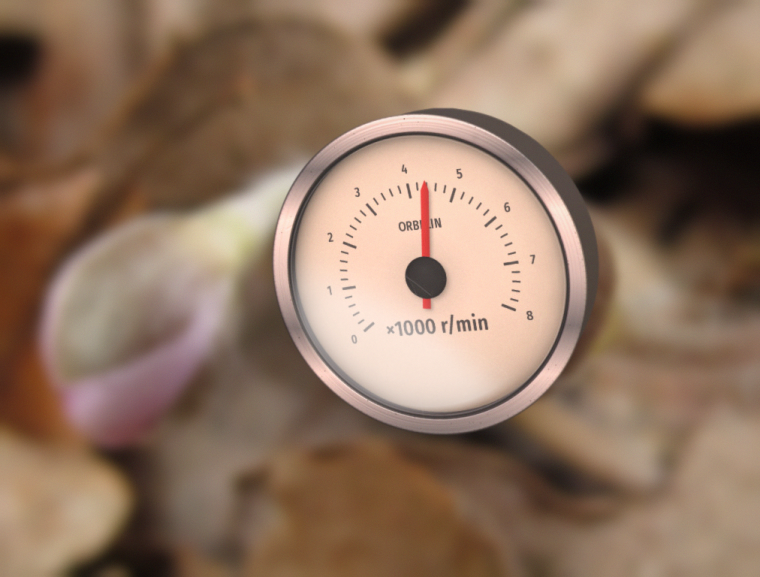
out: 4400 rpm
